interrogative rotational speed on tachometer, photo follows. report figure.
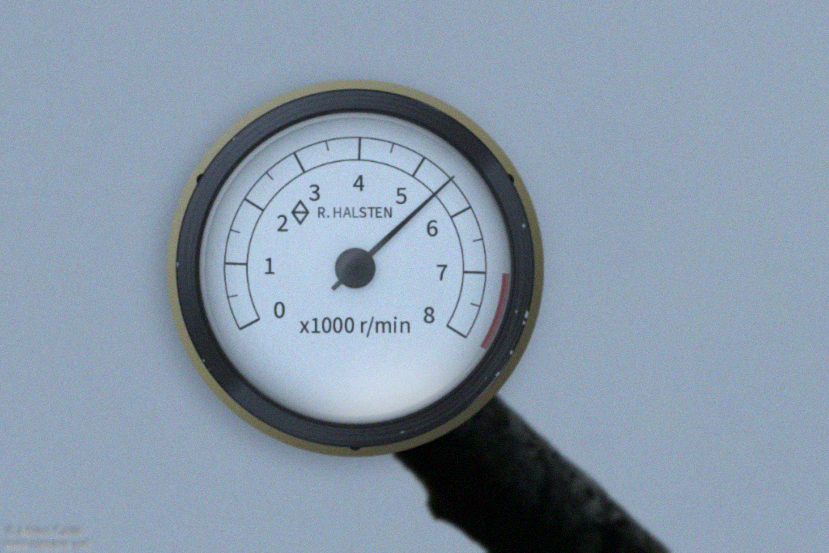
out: 5500 rpm
